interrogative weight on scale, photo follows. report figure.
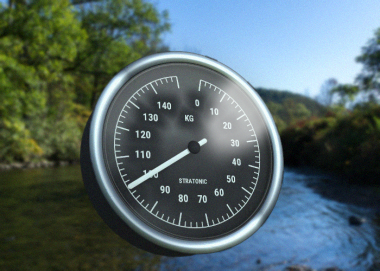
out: 100 kg
